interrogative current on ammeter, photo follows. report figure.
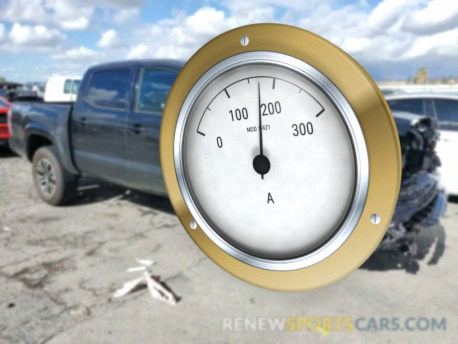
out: 175 A
